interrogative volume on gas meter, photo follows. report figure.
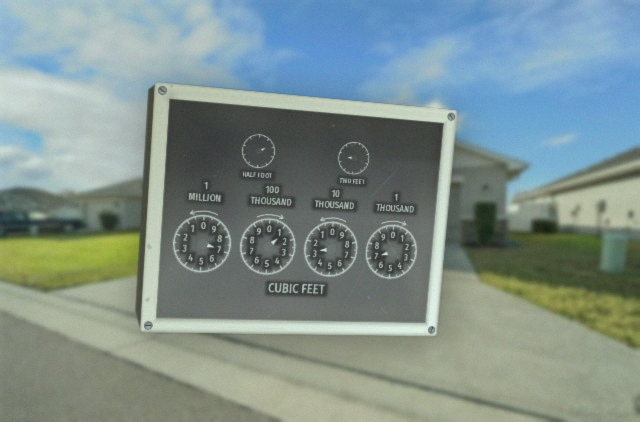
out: 712700 ft³
